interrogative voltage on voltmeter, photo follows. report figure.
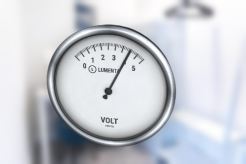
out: 4 V
